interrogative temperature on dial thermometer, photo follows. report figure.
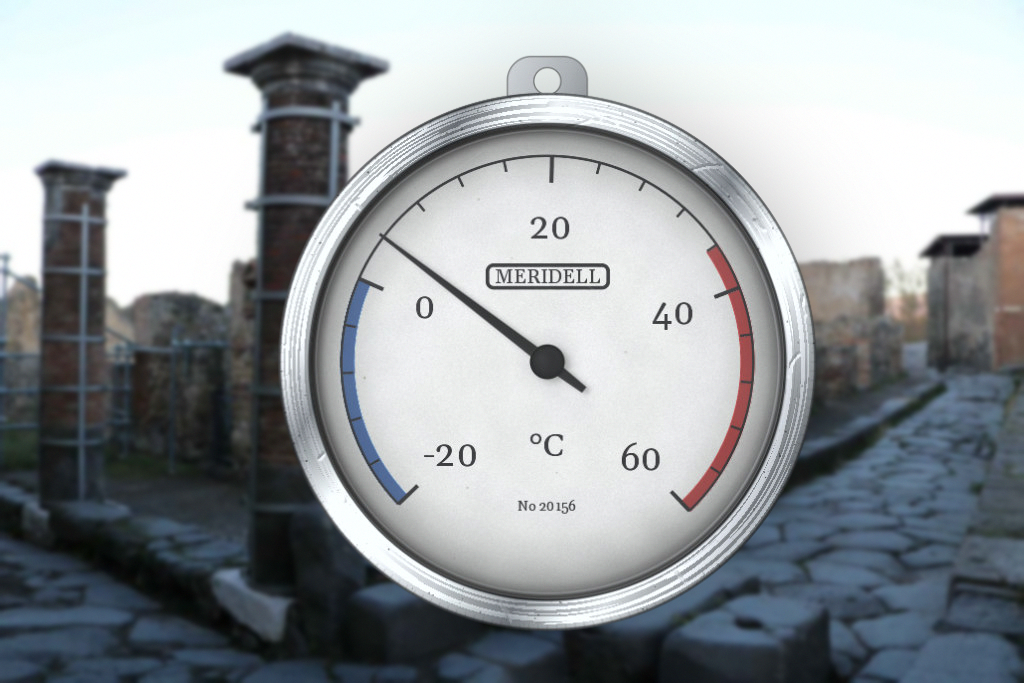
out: 4 °C
